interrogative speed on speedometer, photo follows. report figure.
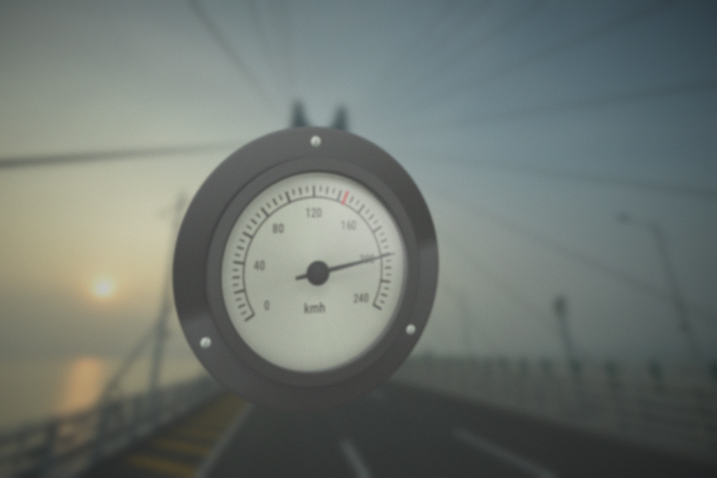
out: 200 km/h
